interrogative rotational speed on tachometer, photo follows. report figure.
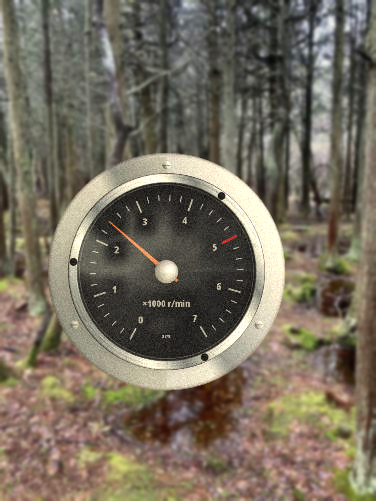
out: 2400 rpm
